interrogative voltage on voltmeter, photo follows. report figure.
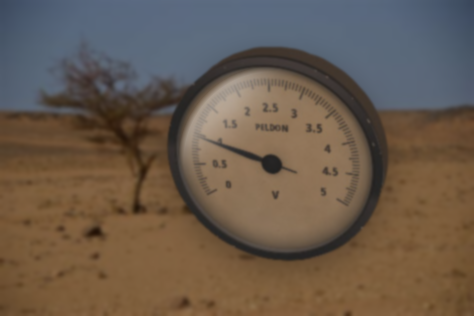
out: 1 V
